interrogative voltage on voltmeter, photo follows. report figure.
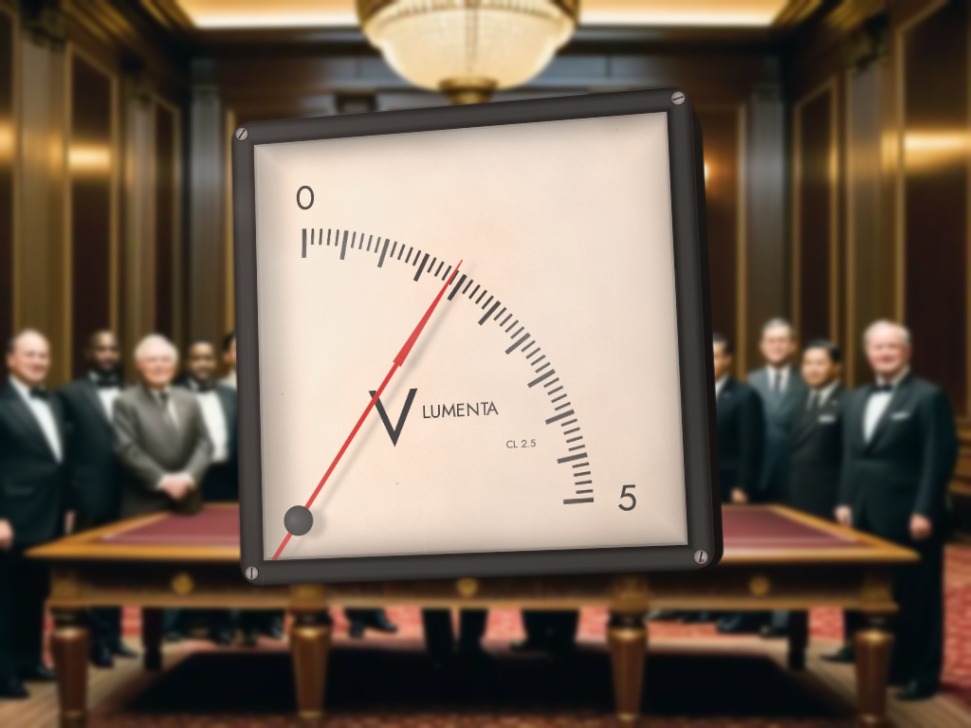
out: 1.9 V
